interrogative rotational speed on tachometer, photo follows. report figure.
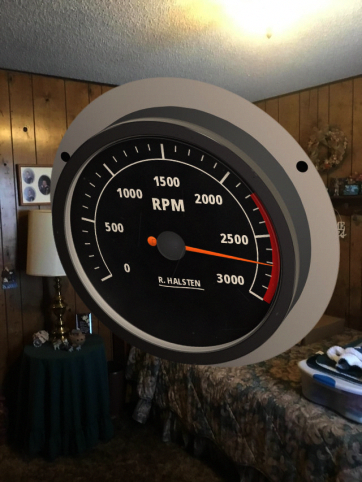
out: 2700 rpm
